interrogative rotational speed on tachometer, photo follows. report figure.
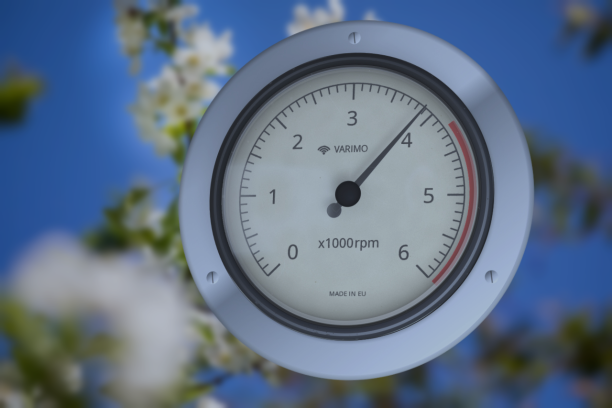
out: 3900 rpm
